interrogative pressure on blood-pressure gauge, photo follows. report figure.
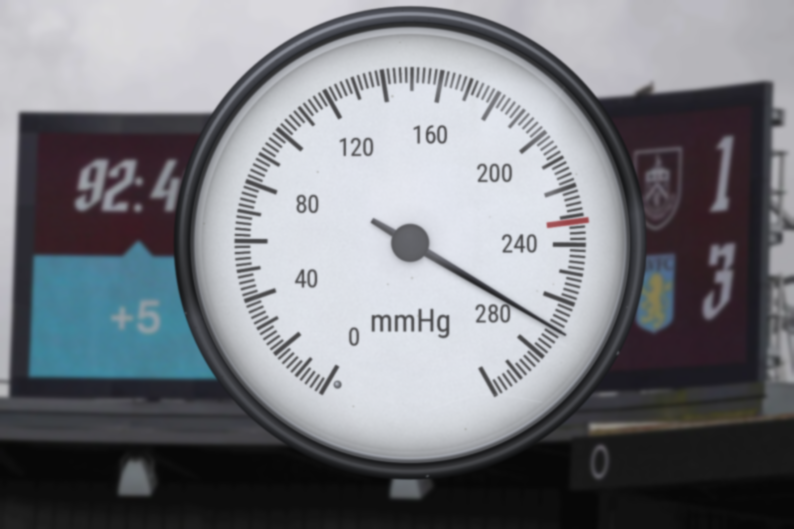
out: 270 mmHg
